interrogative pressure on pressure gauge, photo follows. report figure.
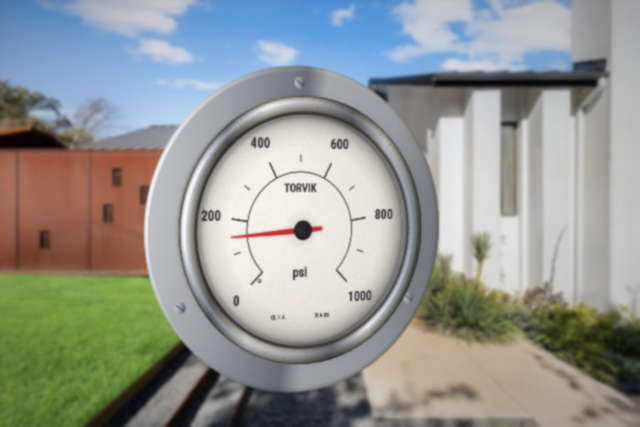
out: 150 psi
